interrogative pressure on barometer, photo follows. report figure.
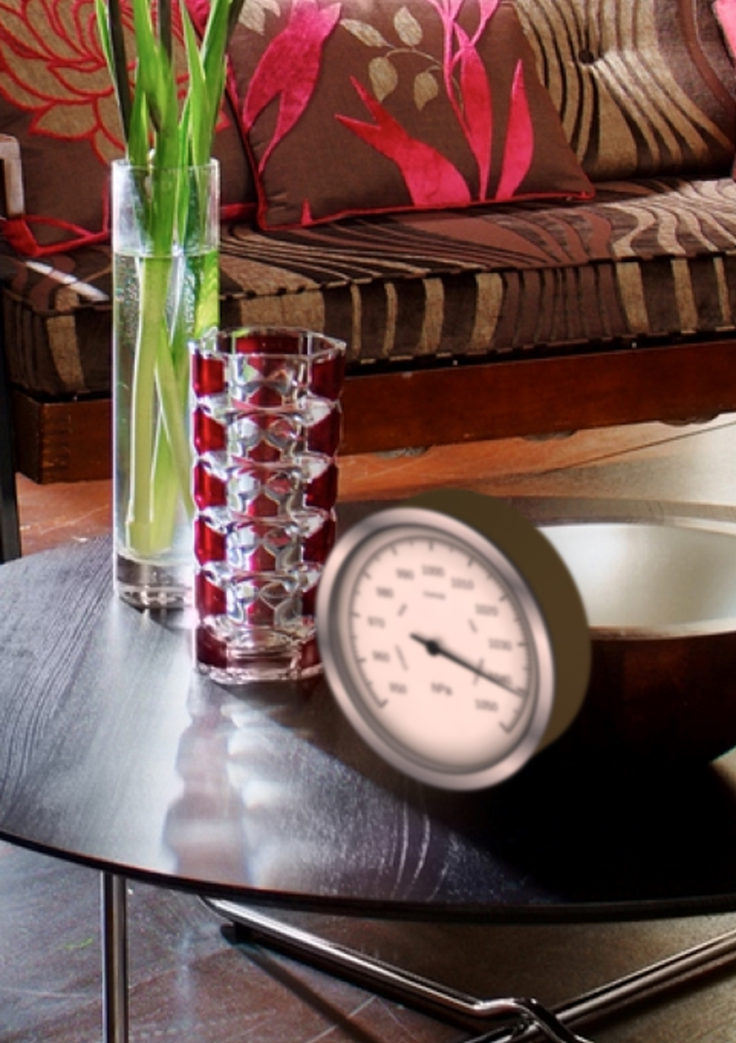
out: 1040 hPa
